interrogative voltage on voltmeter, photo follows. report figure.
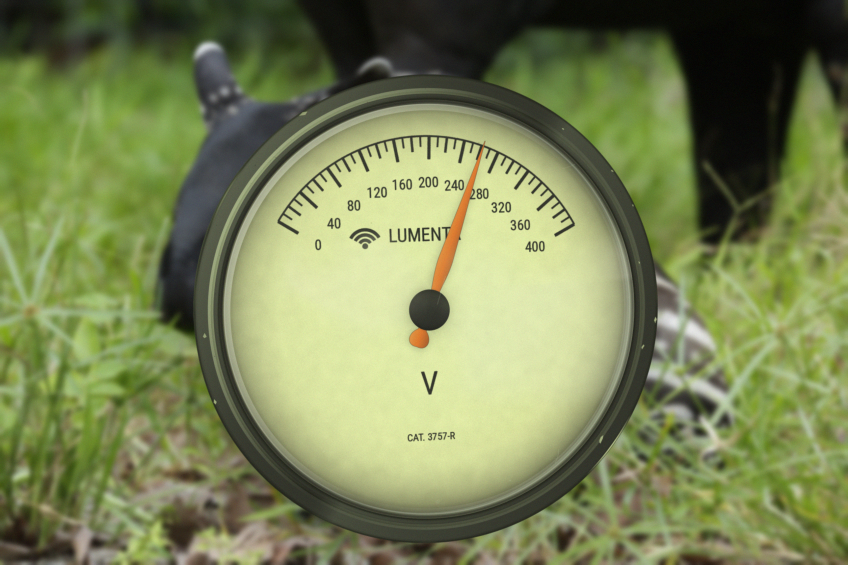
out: 260 V
